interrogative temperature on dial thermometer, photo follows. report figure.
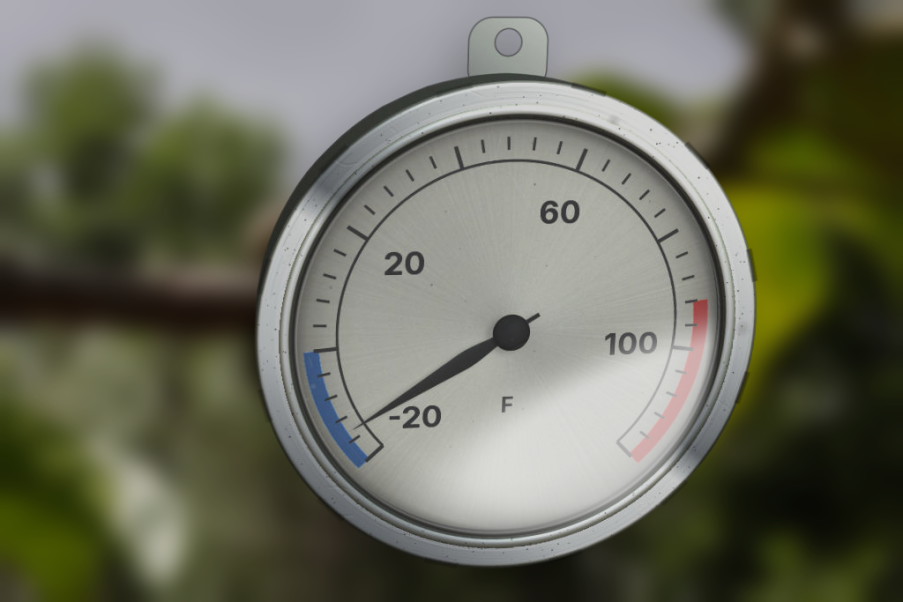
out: -14 °F
